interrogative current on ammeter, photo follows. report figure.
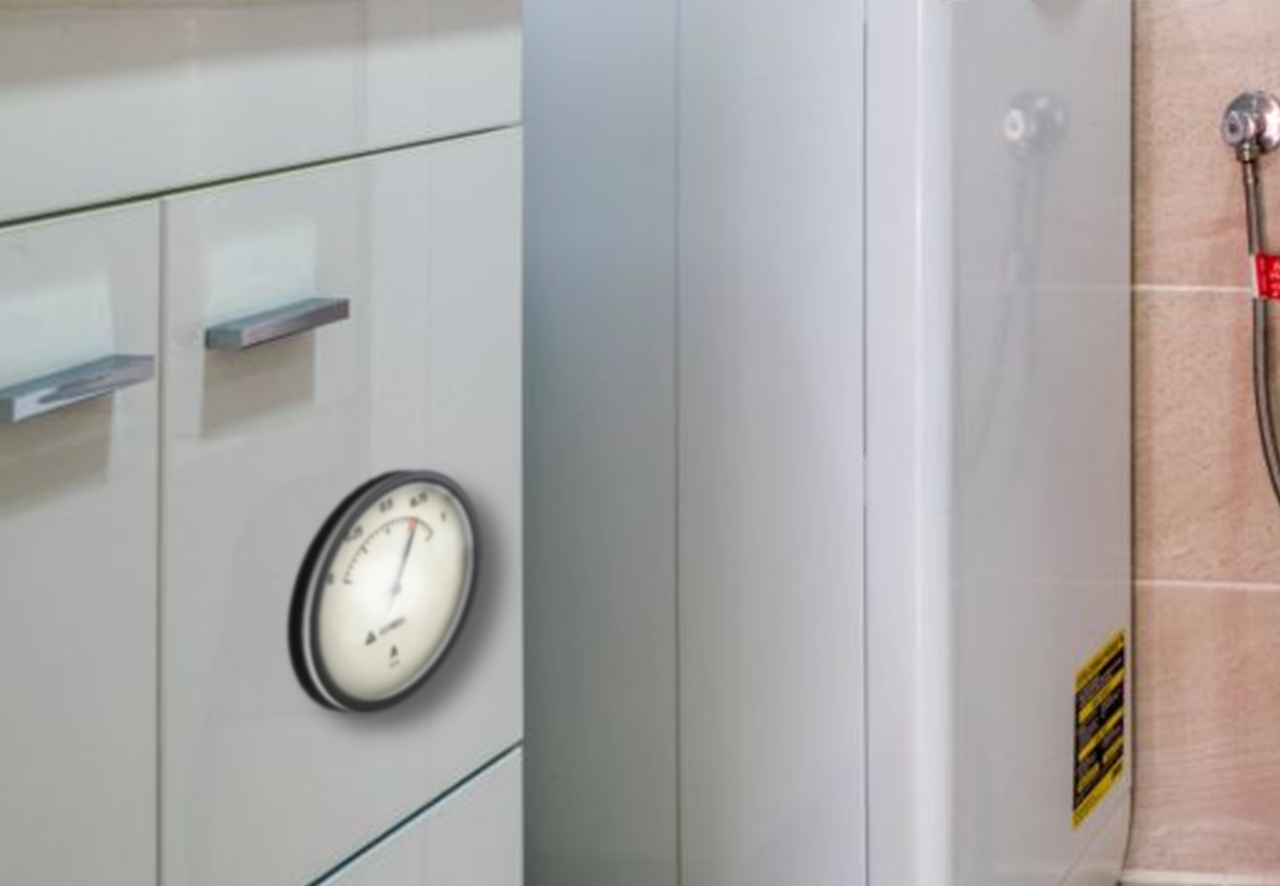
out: 0.75 A
